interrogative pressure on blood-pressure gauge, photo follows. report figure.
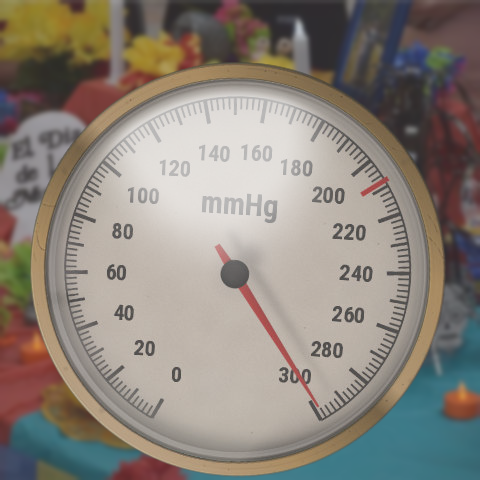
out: 298 mmHg
